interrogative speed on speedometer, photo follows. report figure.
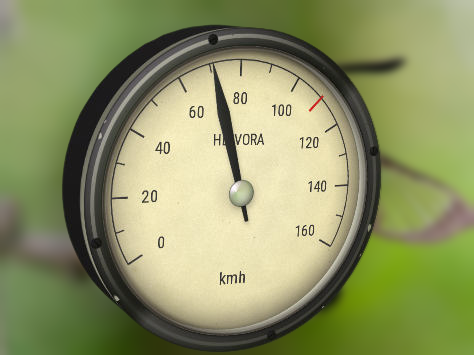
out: 70 km/h
